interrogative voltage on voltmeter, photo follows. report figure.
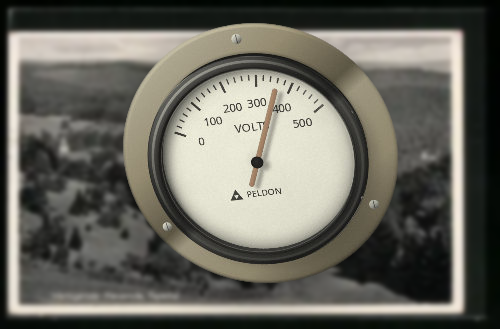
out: 360 V
